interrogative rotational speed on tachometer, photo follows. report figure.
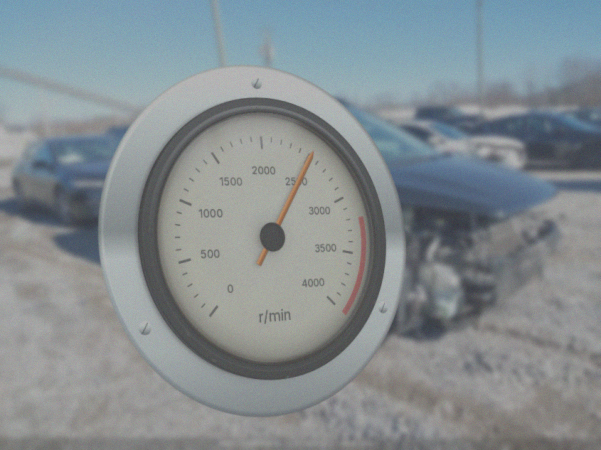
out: 2500 rpm
